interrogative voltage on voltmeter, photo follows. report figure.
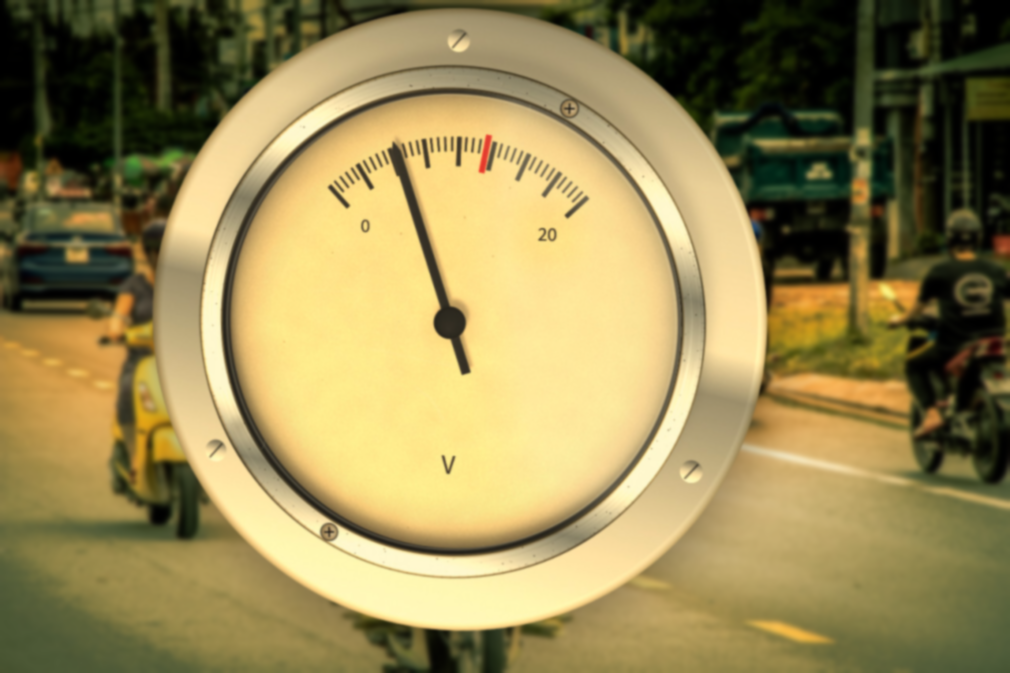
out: 5.5 V
